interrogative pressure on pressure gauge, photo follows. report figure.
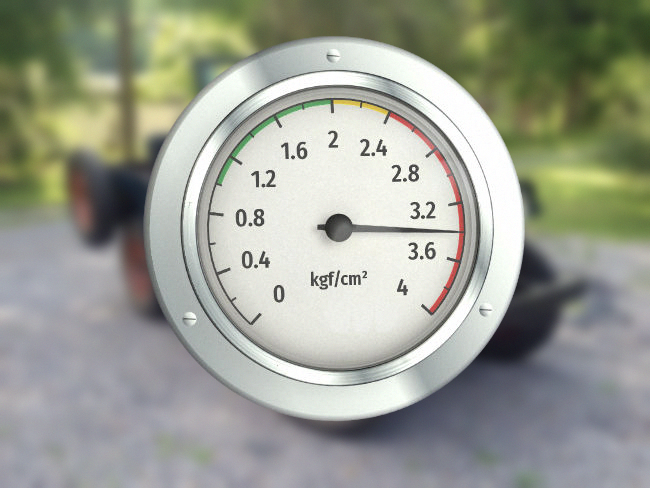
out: 3.4 kg/cm²
